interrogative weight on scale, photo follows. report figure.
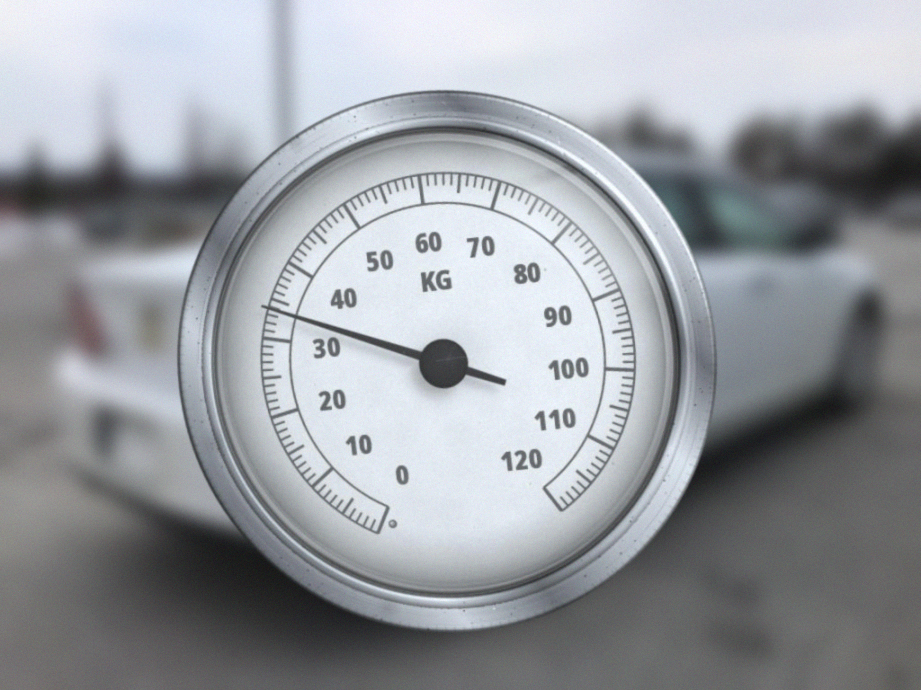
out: 34 kg
